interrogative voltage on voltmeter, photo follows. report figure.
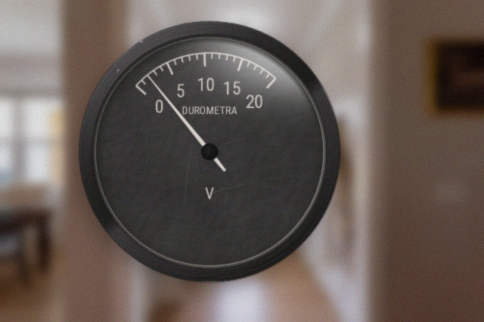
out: 2 V
